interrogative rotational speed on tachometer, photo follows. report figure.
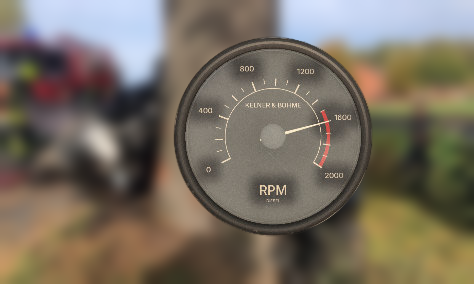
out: 1600 rpm
